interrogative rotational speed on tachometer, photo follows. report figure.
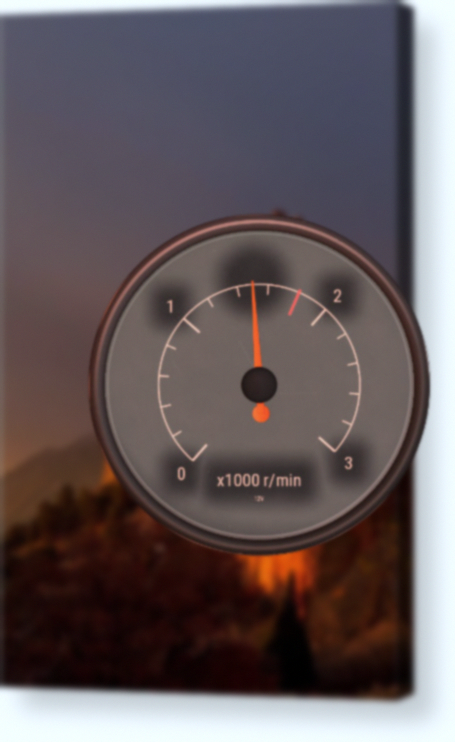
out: 1500 rpm
